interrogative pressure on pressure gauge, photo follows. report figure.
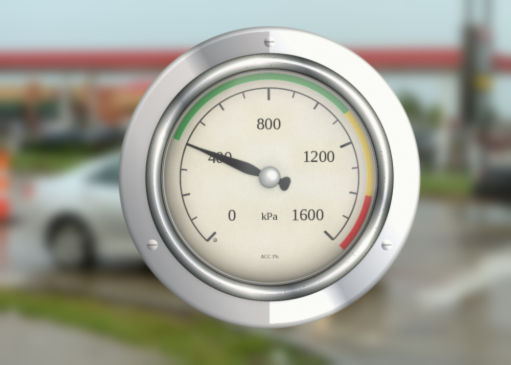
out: 400 kPa
